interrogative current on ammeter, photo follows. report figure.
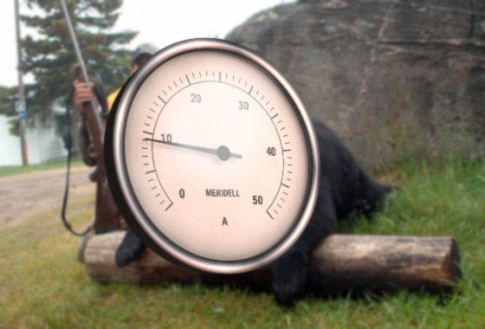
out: 9 A
